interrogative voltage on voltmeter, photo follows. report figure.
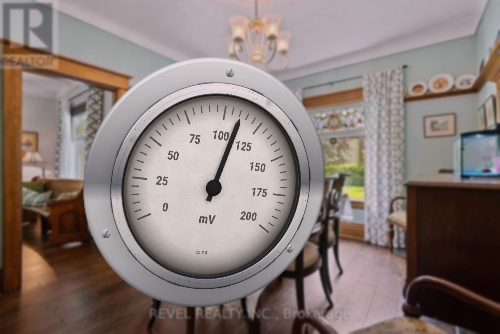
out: 110 mV
